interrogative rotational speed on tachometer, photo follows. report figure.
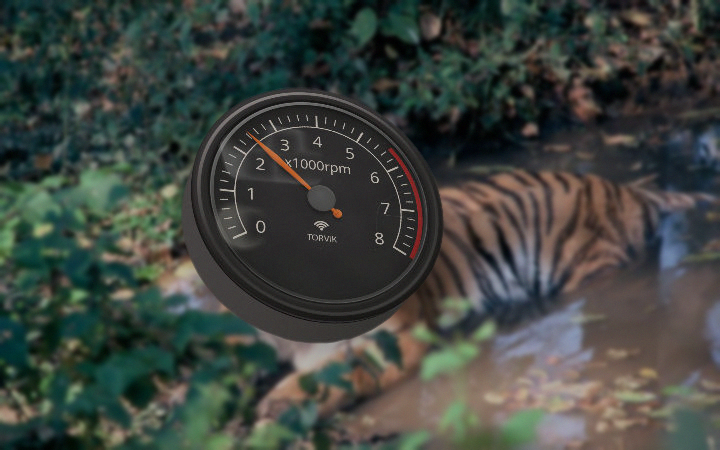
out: 2400 rpm
